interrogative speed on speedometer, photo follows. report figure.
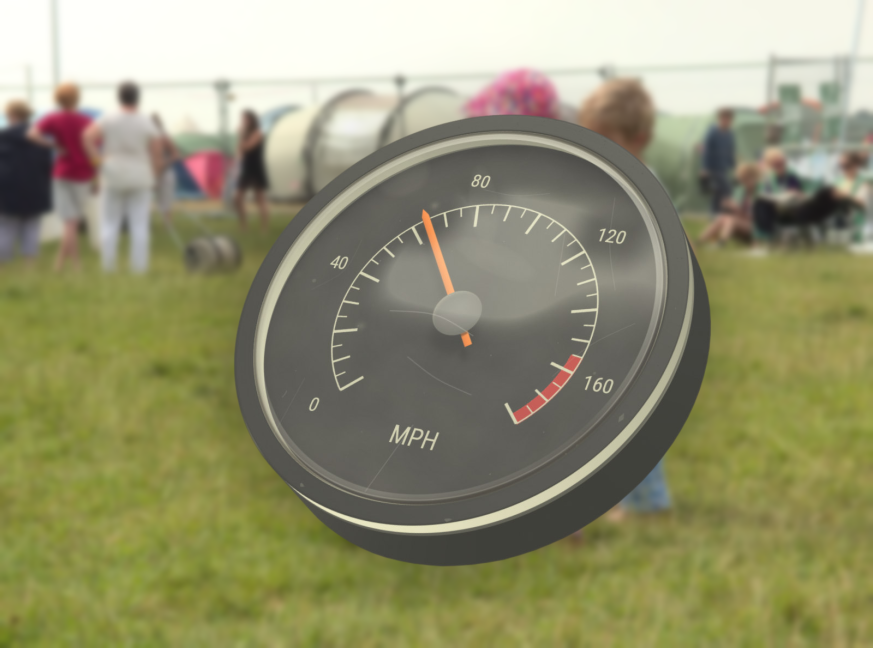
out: 65 mph
